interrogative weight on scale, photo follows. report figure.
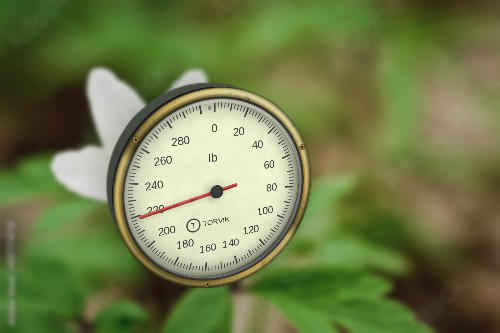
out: 220 lb
